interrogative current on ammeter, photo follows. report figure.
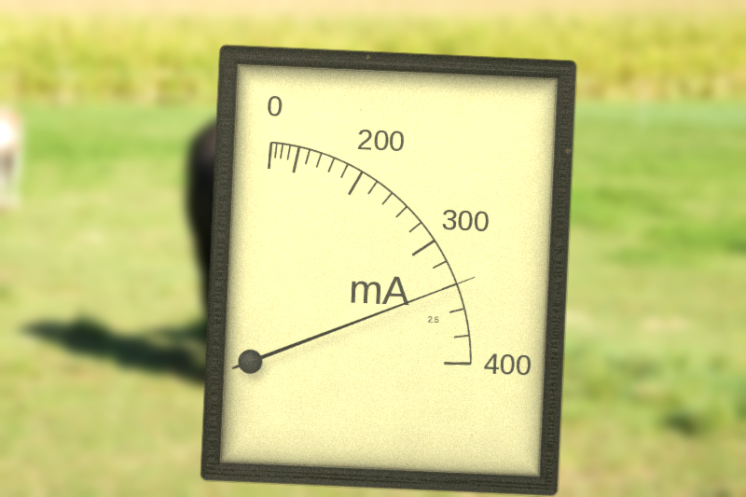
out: 340 mA
